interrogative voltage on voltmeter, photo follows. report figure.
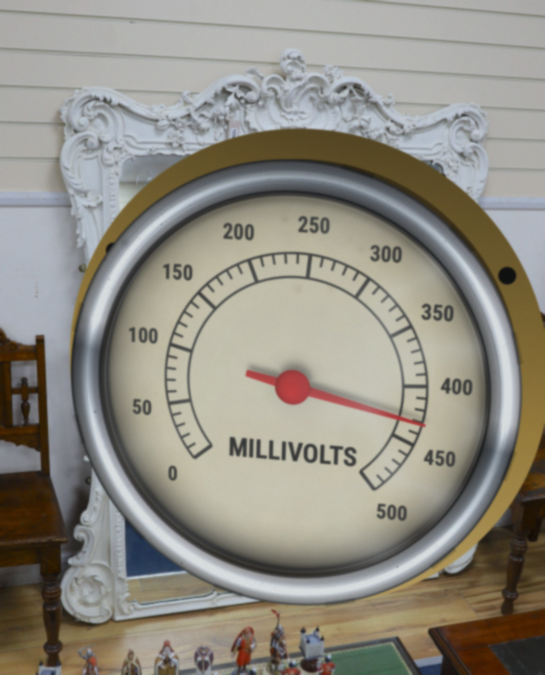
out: 430 mV
